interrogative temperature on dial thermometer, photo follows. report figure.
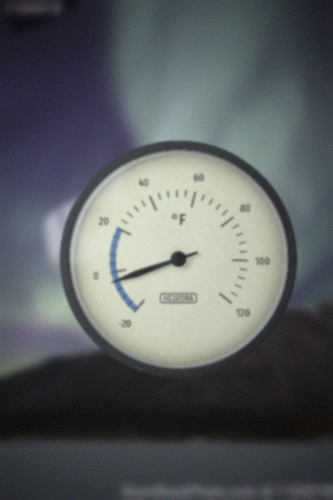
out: -4 °F
